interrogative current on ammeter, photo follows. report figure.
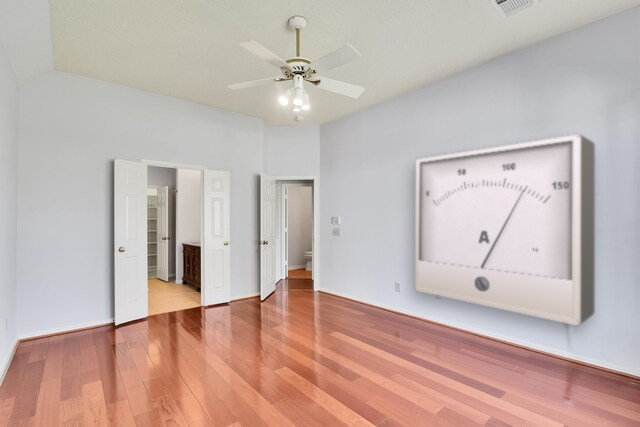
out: 125 A
